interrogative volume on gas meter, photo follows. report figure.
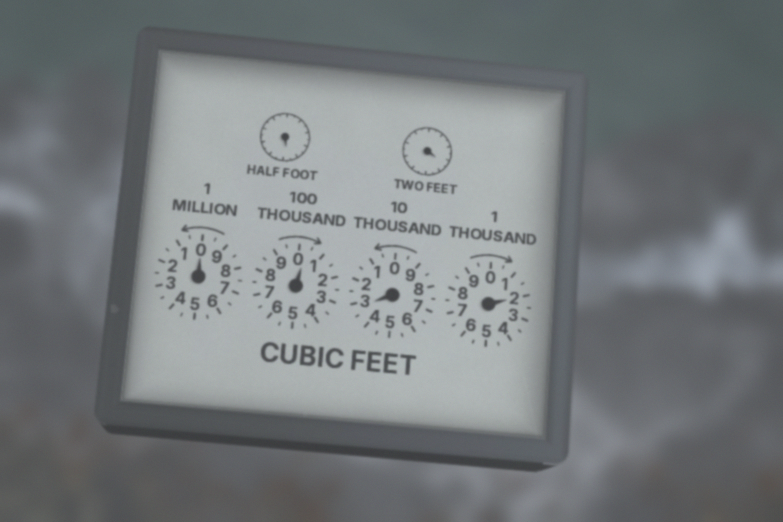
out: 3200 ft³
